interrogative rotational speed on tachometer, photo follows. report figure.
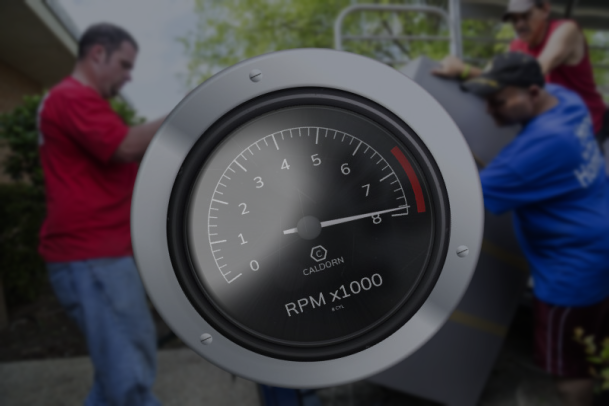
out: 7800 rpm
